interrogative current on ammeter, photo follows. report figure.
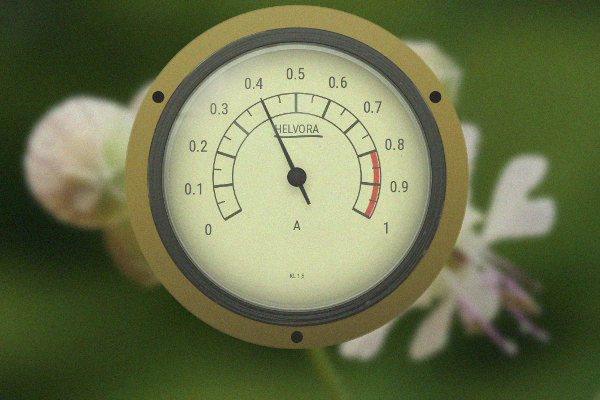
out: 0.4 A
